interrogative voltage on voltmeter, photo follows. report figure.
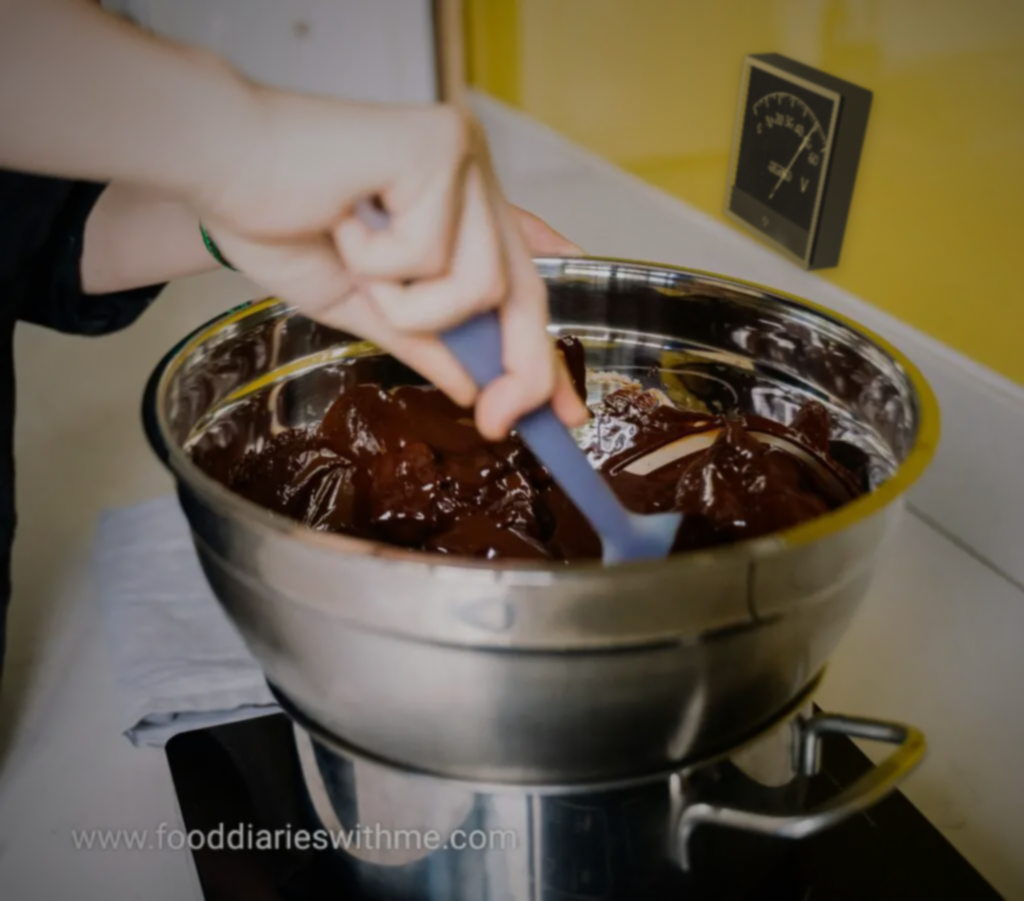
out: 50 V
